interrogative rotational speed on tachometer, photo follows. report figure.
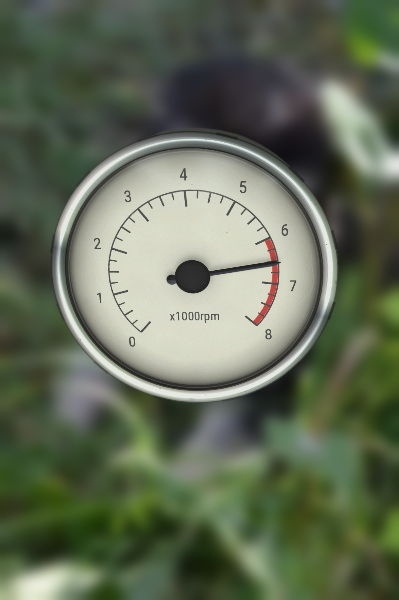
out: 6500 rpm
